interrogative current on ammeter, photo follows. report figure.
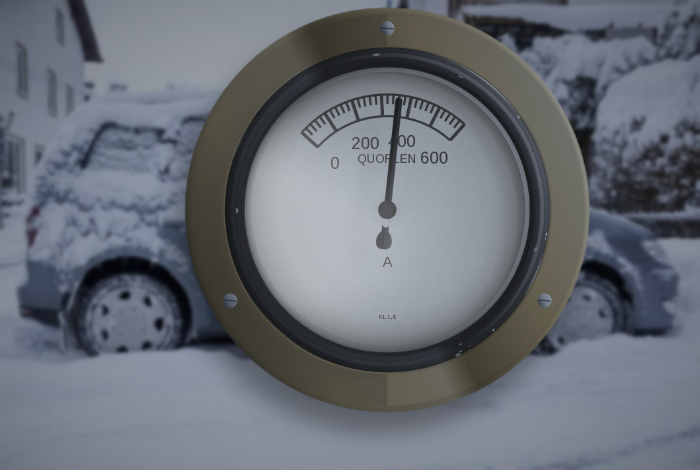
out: 360 A
